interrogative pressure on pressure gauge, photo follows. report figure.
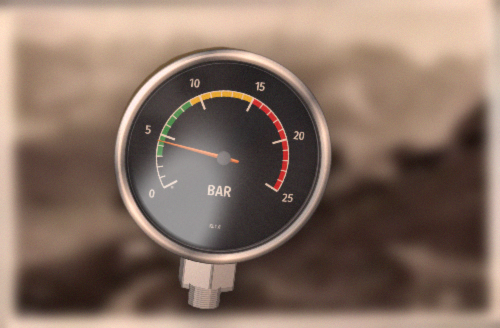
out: 4.5 bar
